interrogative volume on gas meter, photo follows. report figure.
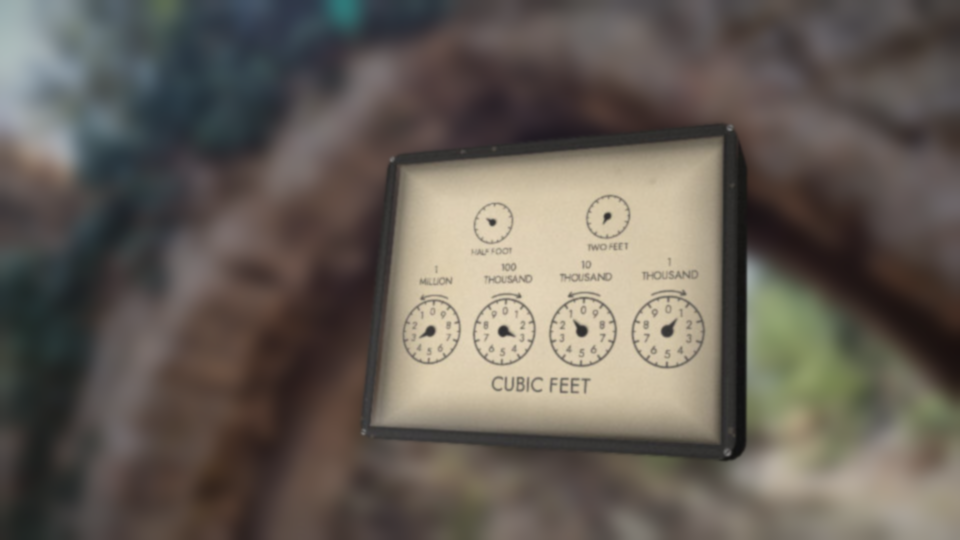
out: 331100 ft³
